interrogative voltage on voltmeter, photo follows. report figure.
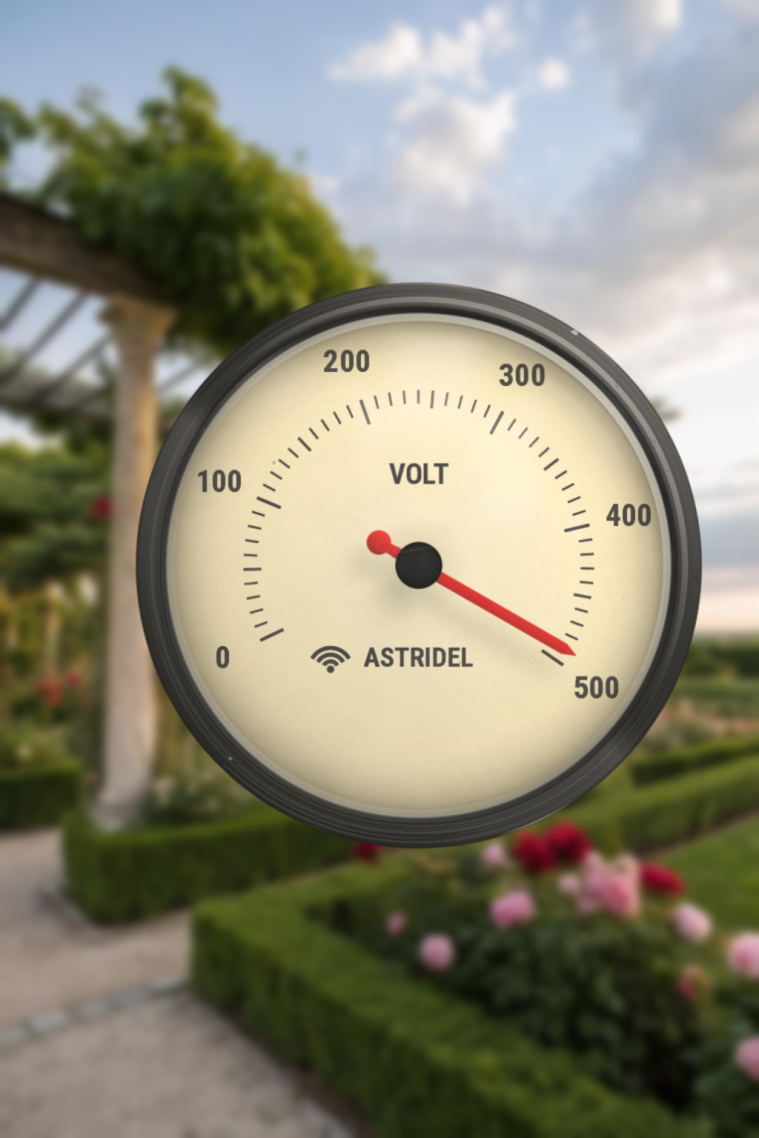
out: 490 V
